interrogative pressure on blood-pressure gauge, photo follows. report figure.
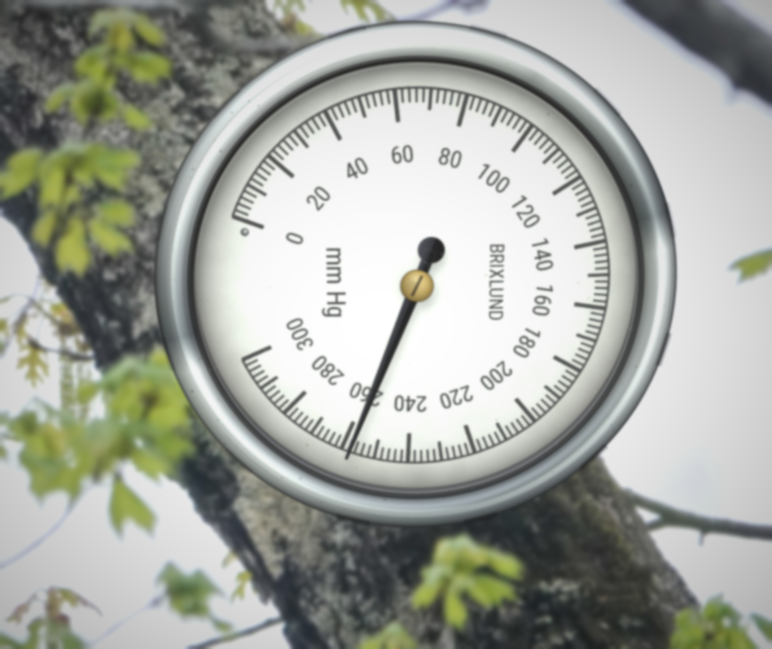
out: 258 mmHg
